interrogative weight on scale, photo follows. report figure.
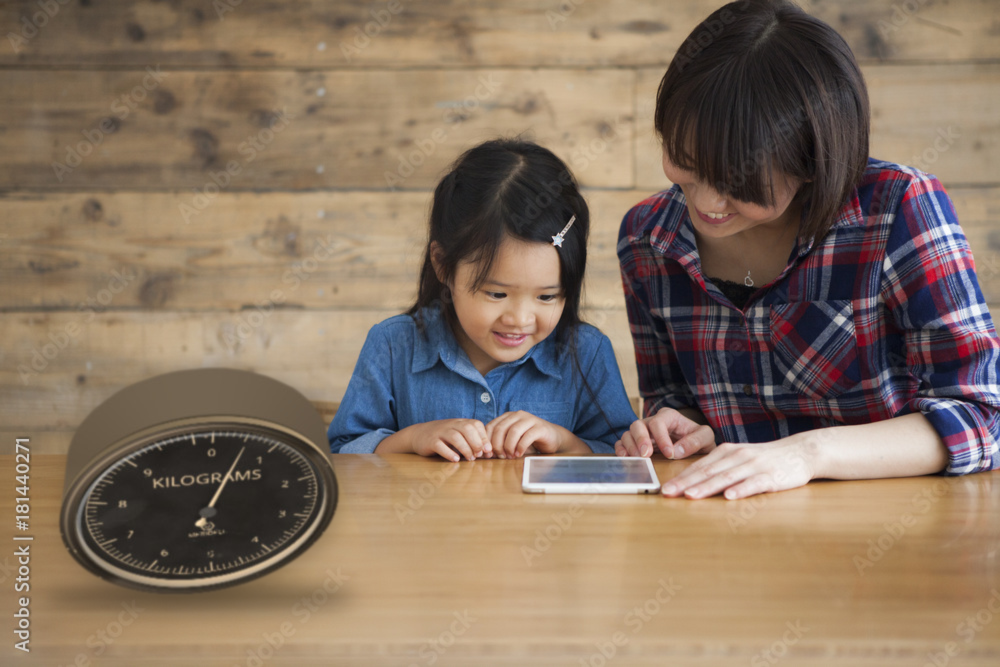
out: 0.5 kg
